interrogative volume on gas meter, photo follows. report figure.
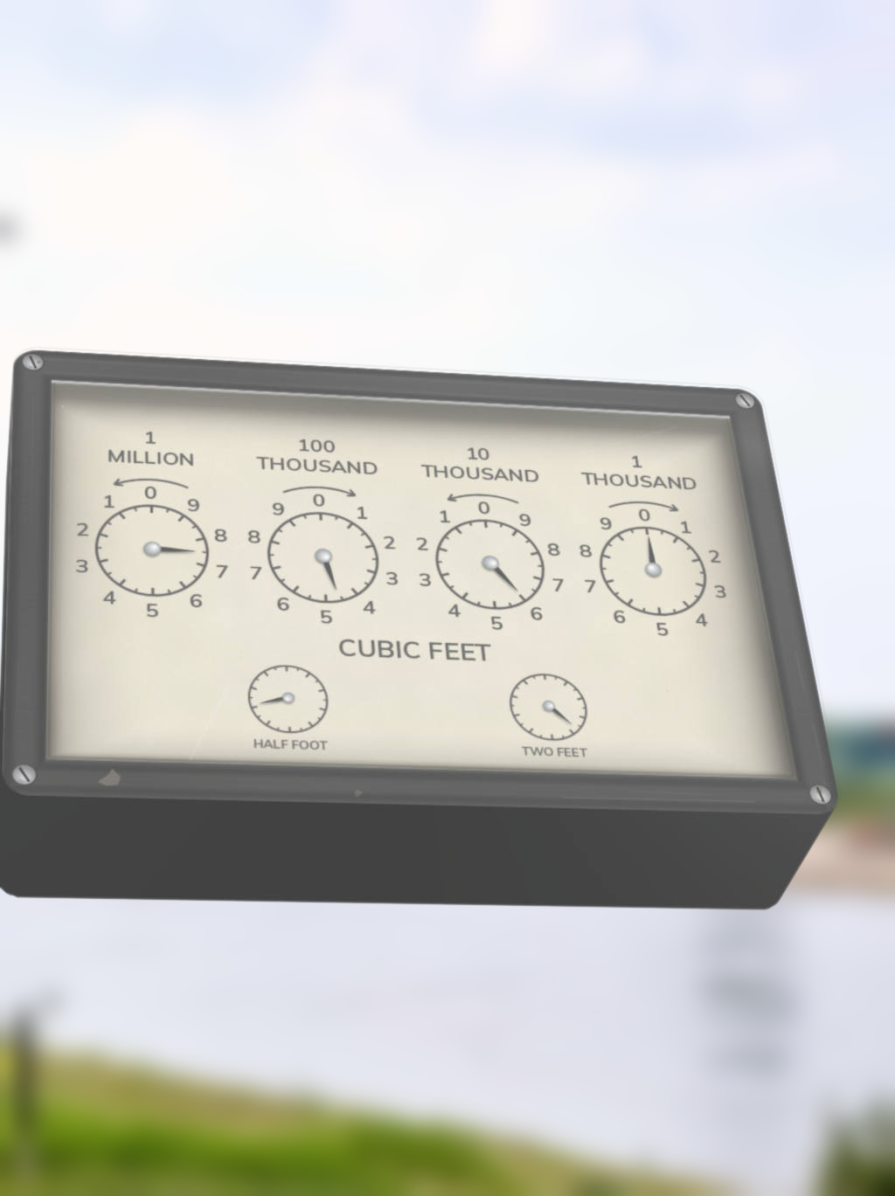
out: 746000 ft³
